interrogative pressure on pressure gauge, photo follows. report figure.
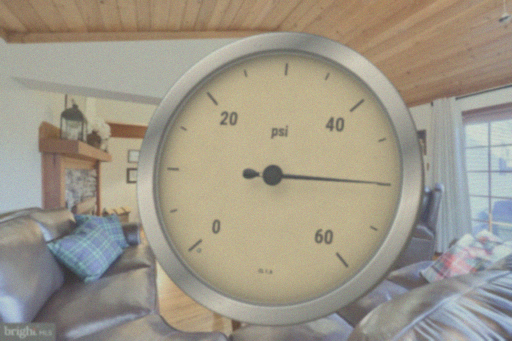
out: 50 psi
